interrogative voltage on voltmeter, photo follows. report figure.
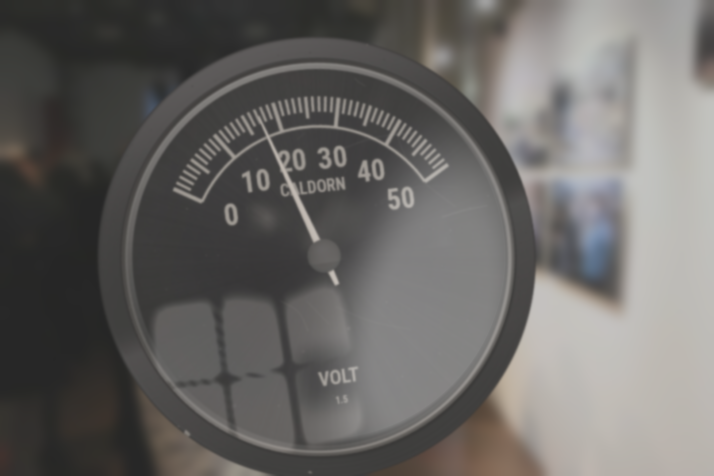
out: 17 V
